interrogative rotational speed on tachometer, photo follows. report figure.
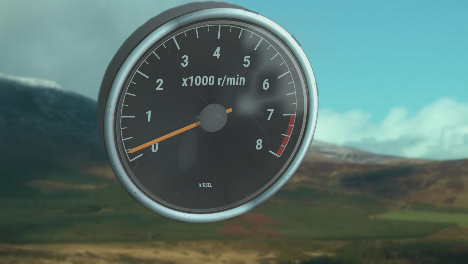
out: 250 rpm
